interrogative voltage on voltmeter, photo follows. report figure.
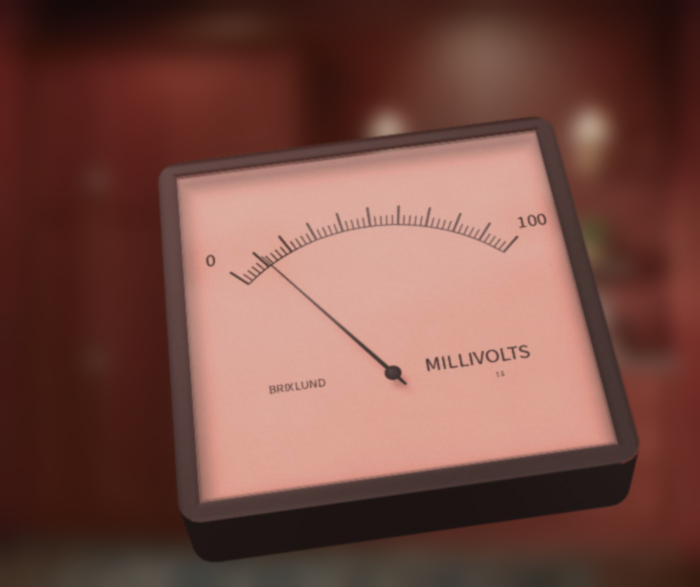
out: 10 mV
